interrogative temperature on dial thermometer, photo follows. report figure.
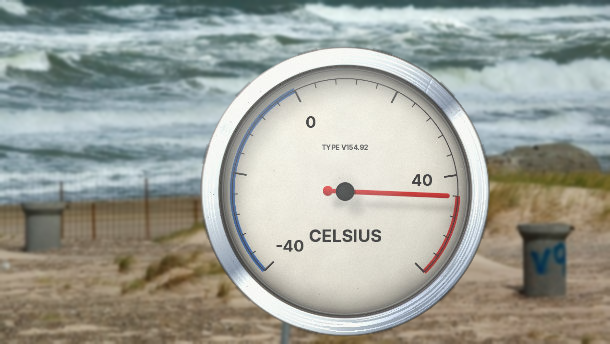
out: 44 °C
